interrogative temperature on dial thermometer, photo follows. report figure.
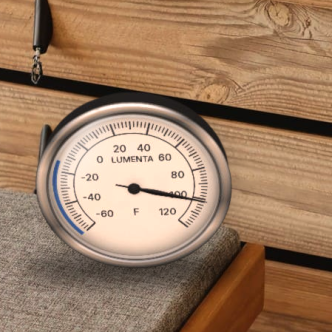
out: 100 °F
